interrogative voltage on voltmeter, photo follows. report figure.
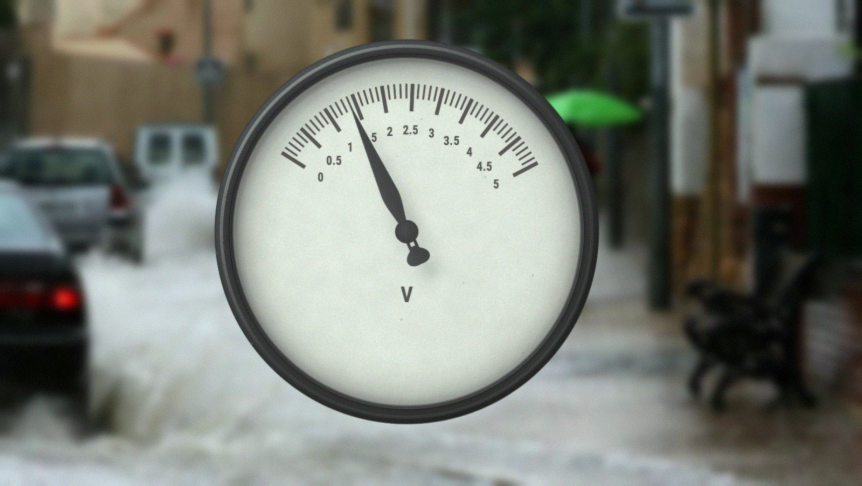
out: 1.4 V
